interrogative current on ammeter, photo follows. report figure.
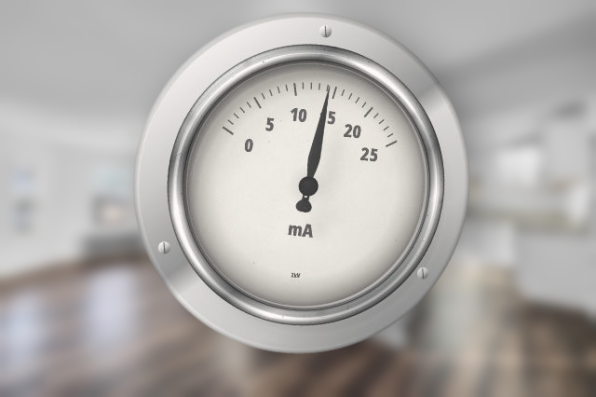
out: 14 mA
